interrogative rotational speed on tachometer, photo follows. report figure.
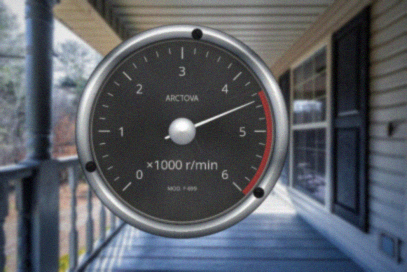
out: 4500 rpm
